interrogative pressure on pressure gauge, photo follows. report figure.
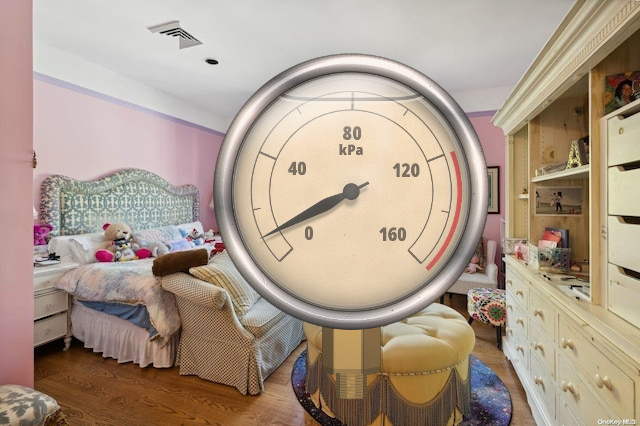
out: 10 kPa
